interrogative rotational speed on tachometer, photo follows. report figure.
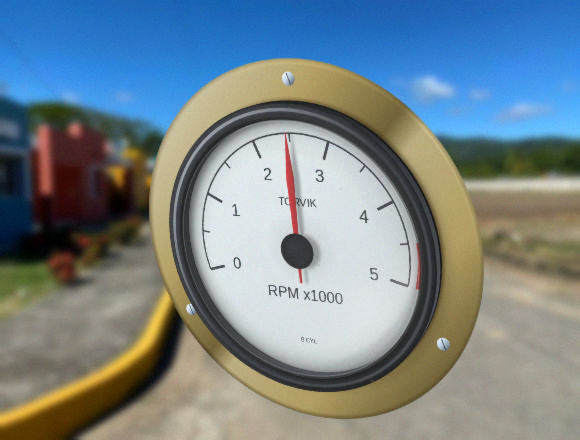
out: 2500 rpm
